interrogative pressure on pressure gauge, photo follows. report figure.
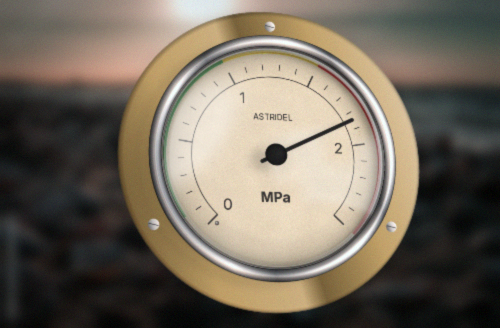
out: 1.85 MPa
